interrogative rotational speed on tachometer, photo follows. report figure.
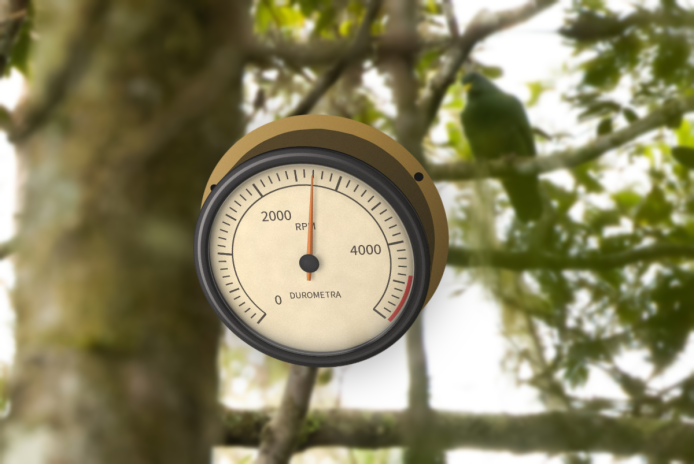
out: 2700 rpm
